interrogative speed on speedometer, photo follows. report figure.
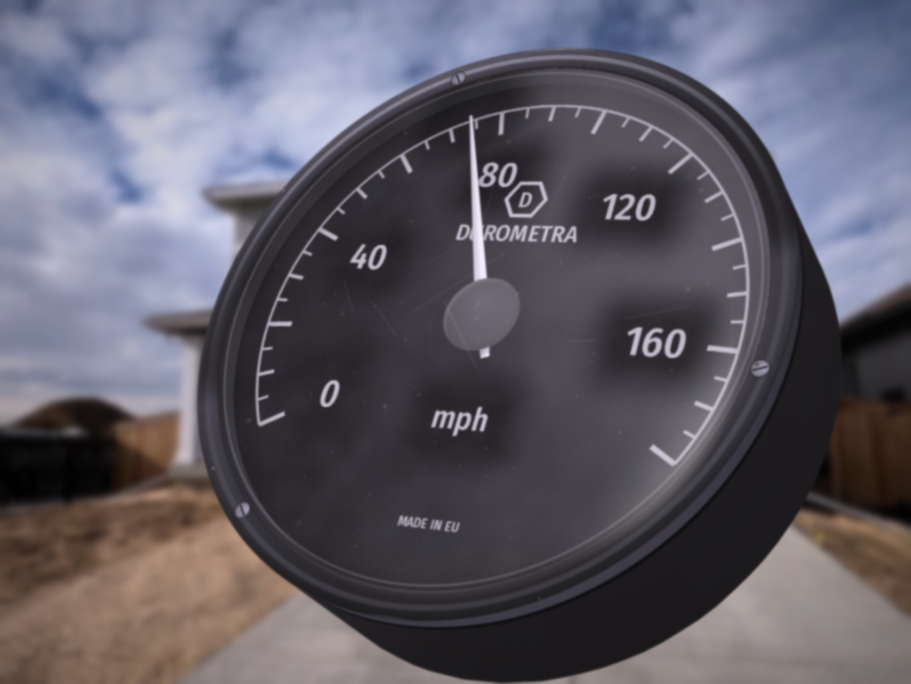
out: 75 mph
